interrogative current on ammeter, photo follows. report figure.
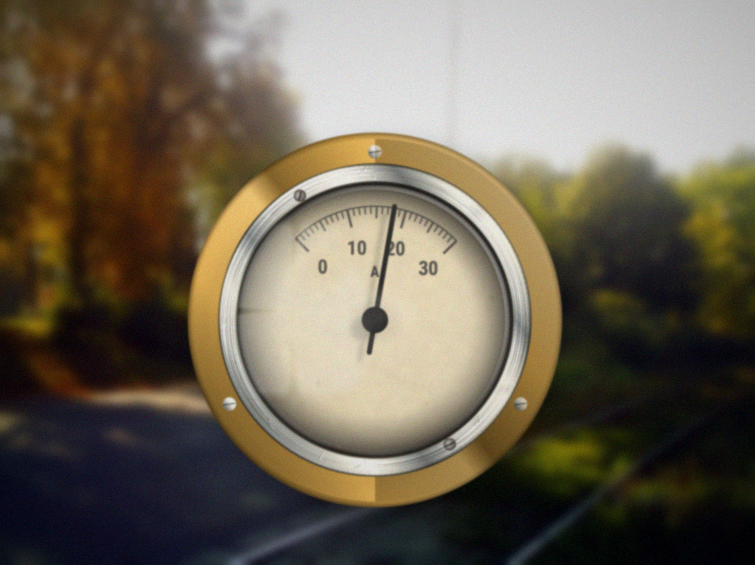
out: 18 A
